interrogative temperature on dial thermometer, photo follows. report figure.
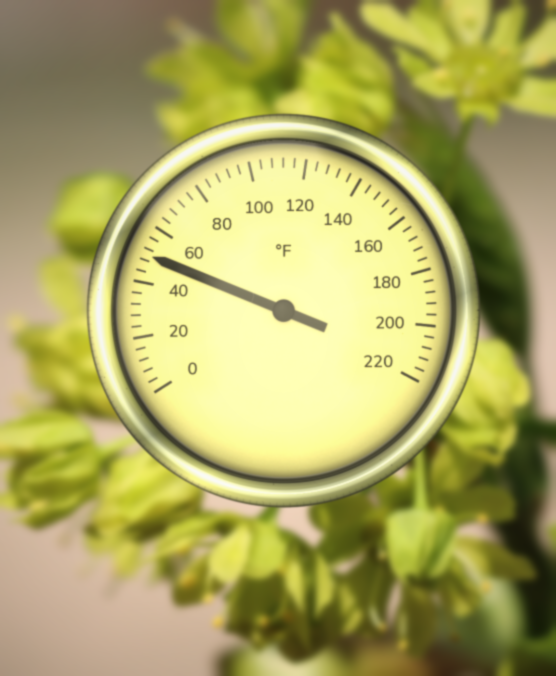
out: 50 °F
